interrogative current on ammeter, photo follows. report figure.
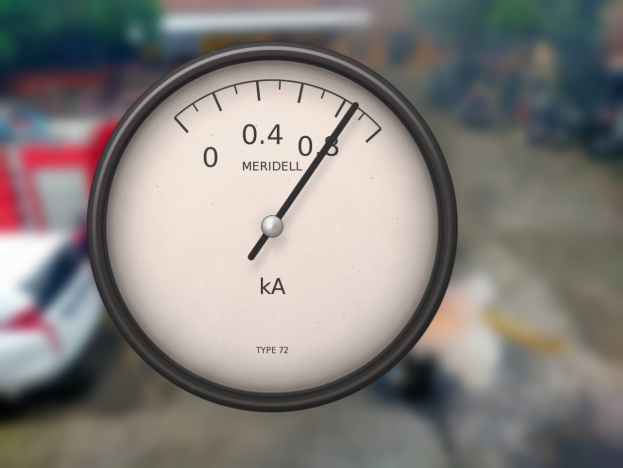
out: 0.85 kA
